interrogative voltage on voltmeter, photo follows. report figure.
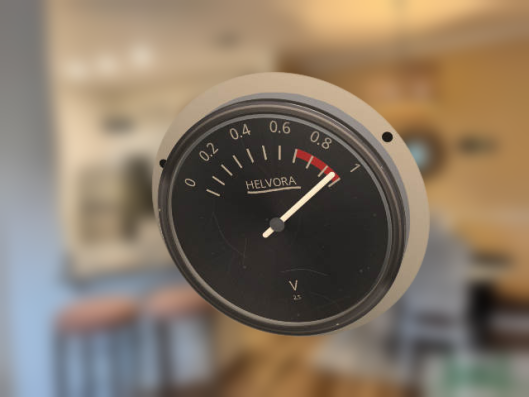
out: 0.95 V
